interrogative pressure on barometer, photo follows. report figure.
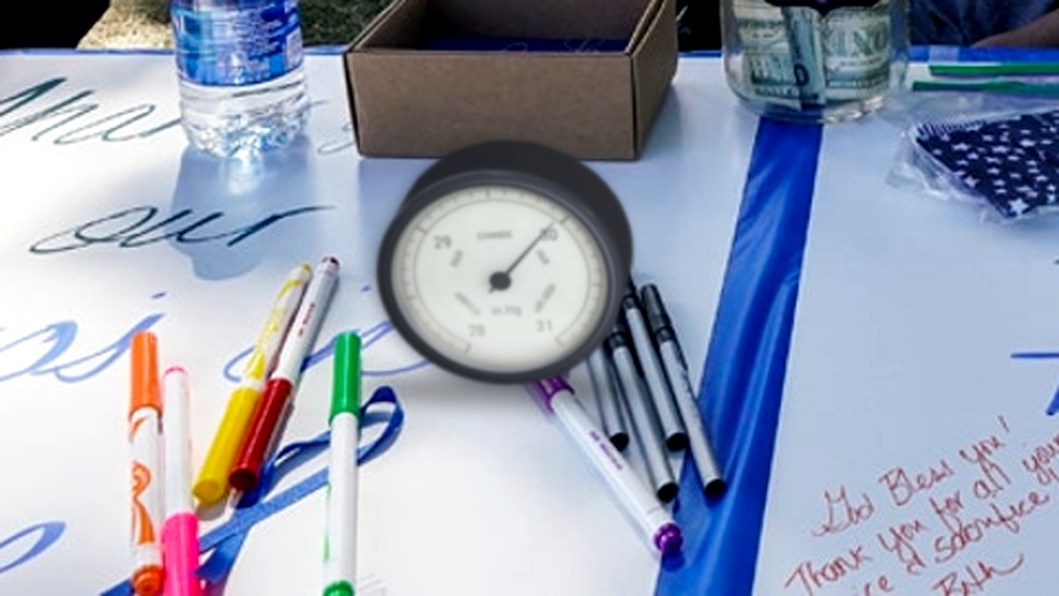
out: 29.95 inHg
